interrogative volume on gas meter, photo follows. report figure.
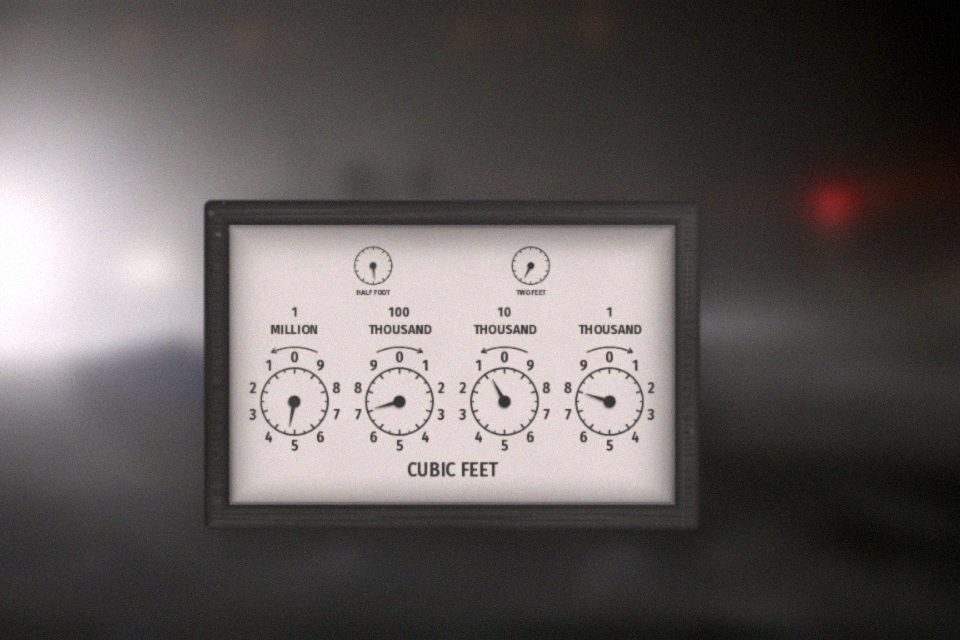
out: 470800 ft³
